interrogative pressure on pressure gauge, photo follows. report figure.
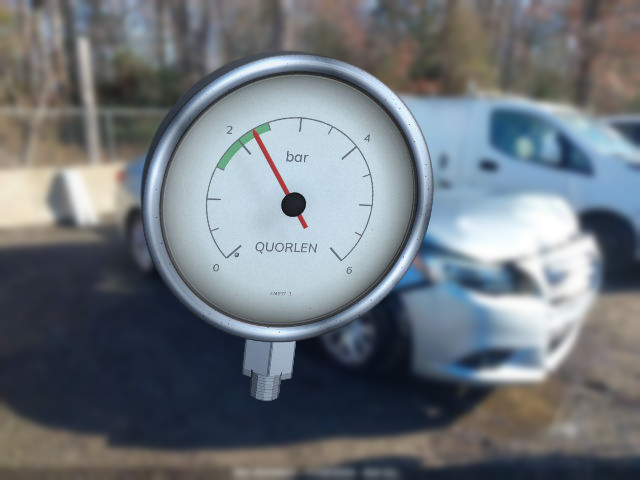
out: 2.25 bar
